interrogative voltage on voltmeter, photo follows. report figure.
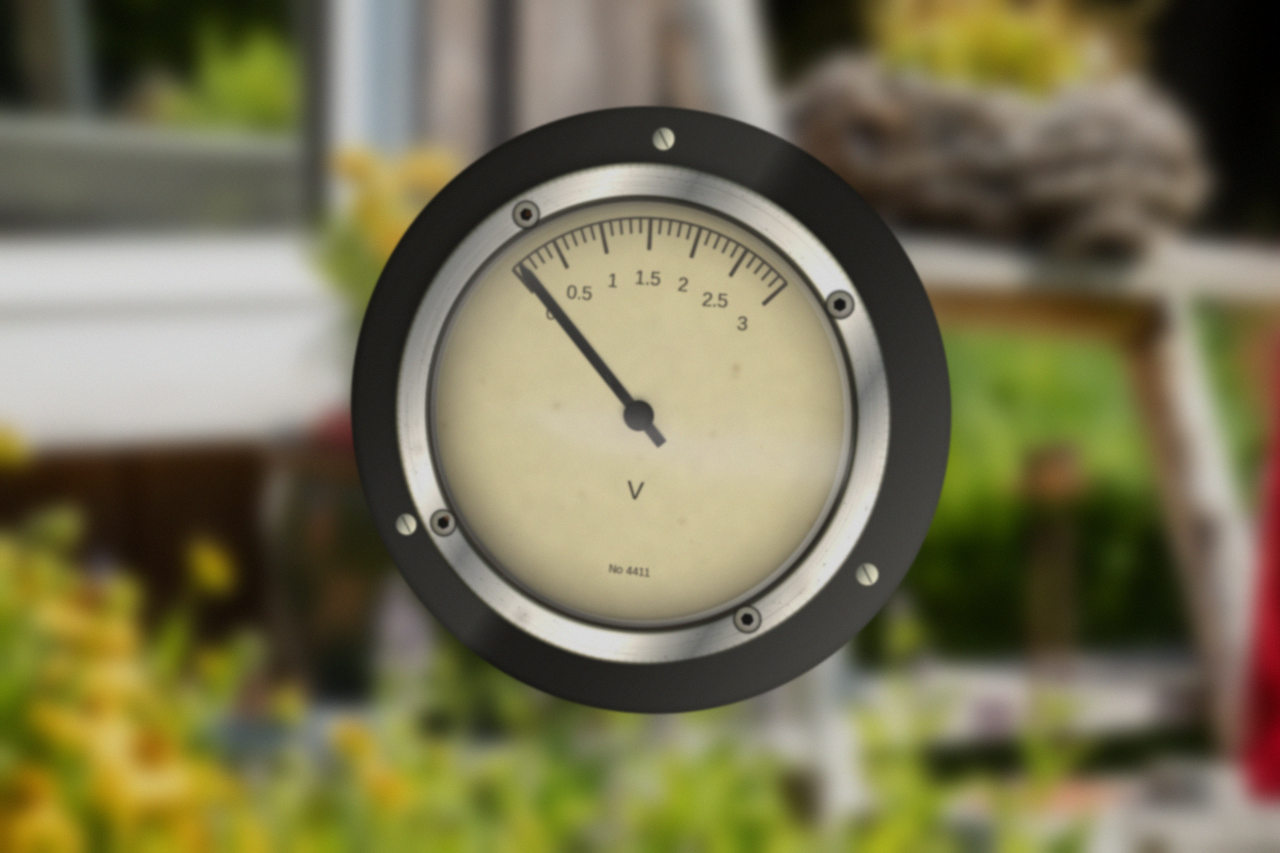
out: 0.1 V
